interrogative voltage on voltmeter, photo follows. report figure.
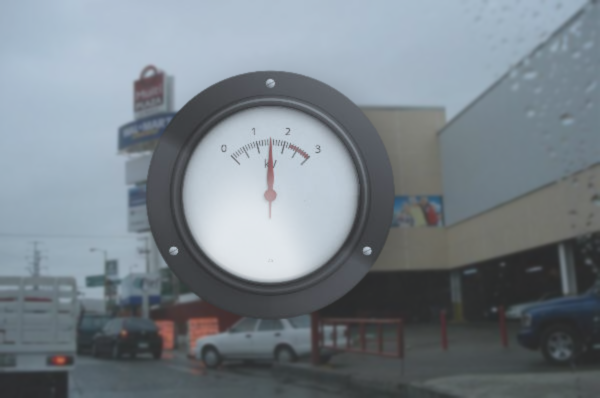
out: 1.5 kV
